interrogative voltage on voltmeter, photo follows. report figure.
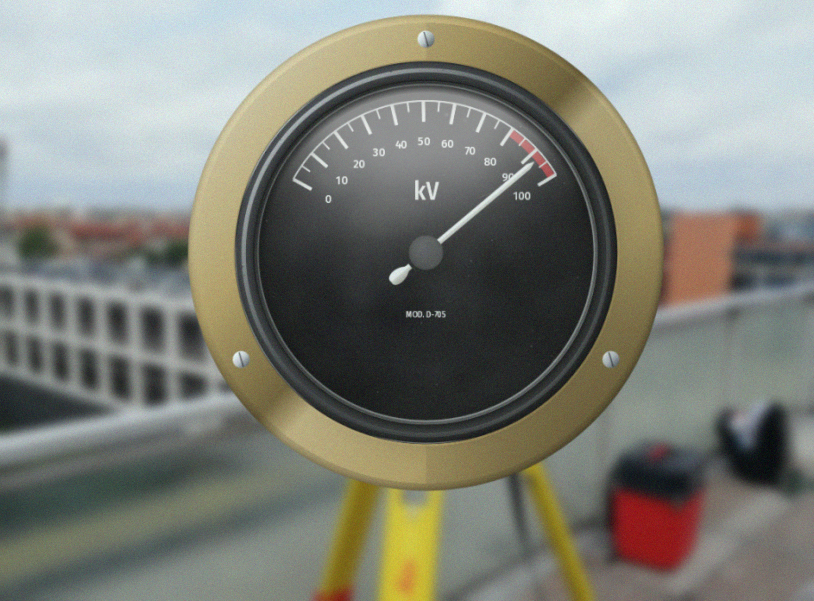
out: 92.5 kV
